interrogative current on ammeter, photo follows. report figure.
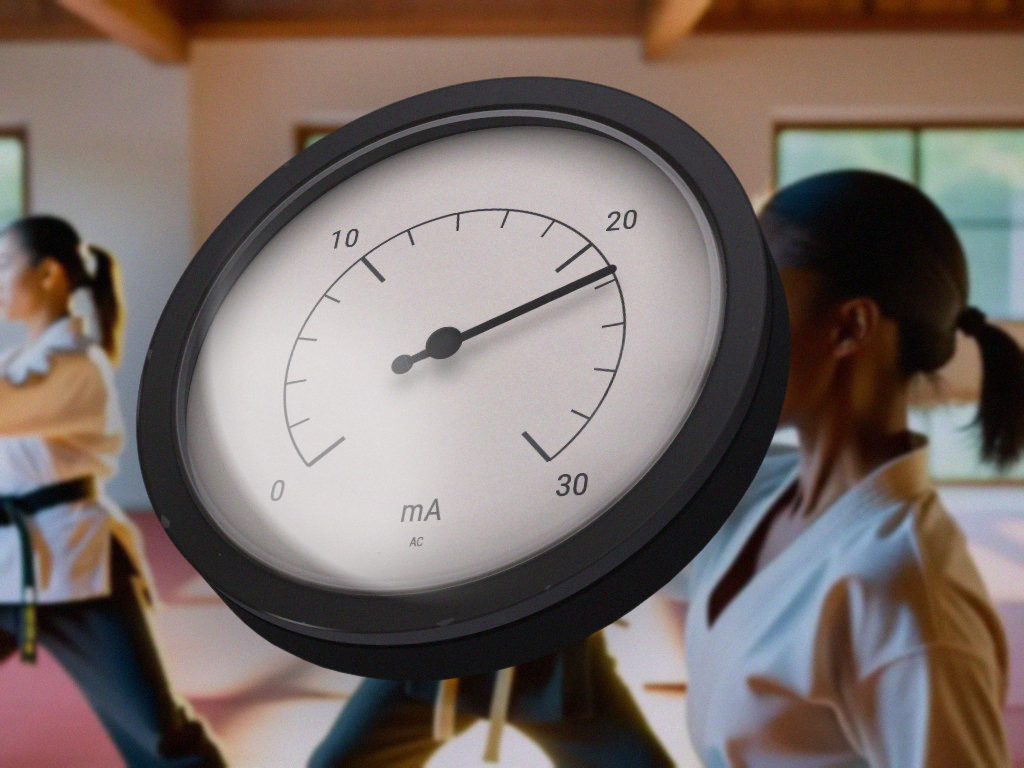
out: 22 mA
